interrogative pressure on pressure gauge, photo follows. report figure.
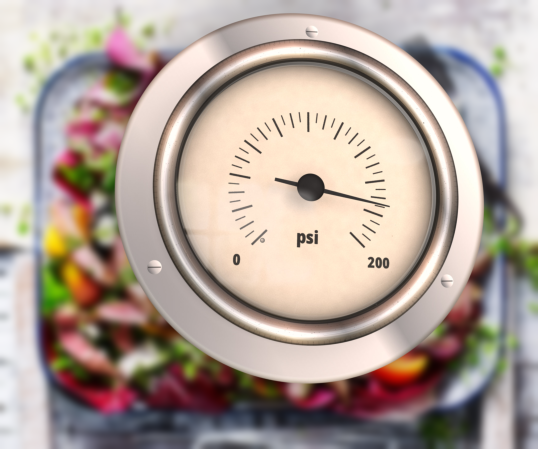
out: 175 psi
